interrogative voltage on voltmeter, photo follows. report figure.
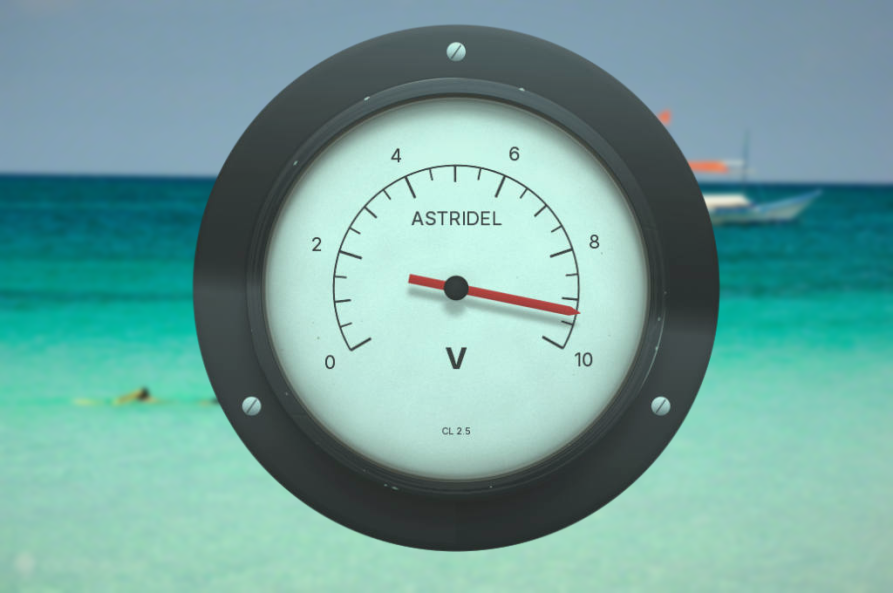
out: 9.25 V
